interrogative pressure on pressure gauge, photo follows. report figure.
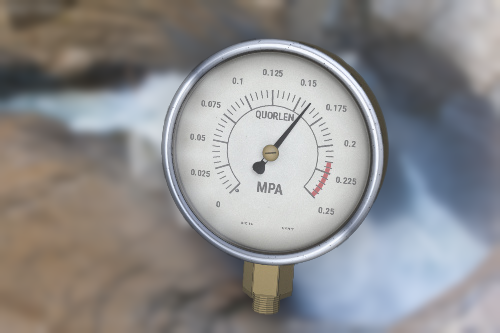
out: 0.16 MPa
